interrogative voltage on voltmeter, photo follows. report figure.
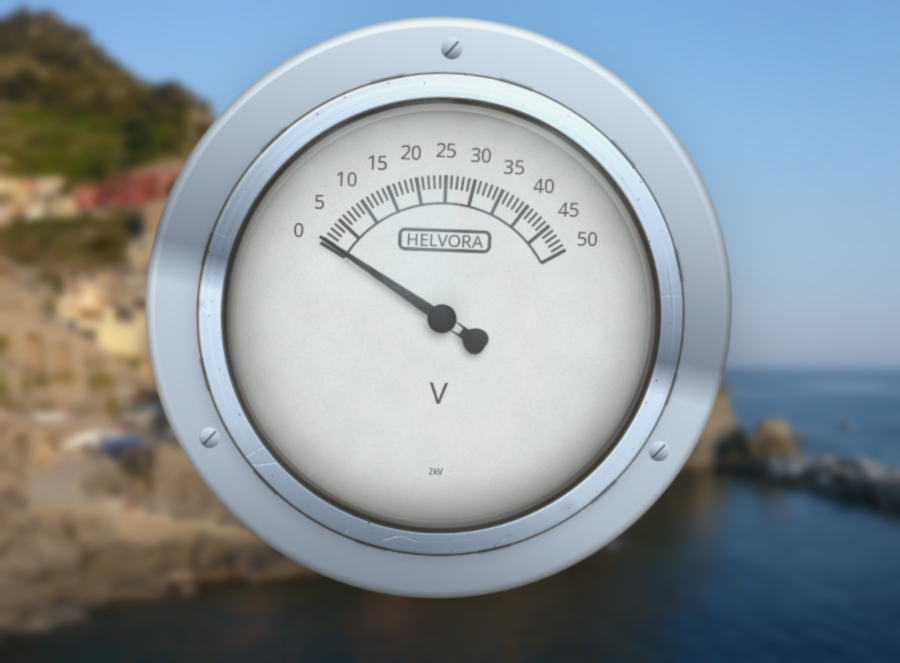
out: 1 V
